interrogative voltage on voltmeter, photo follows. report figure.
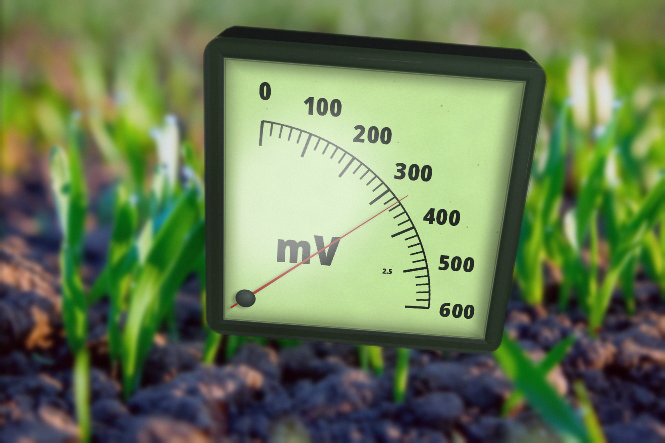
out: 330 mV
